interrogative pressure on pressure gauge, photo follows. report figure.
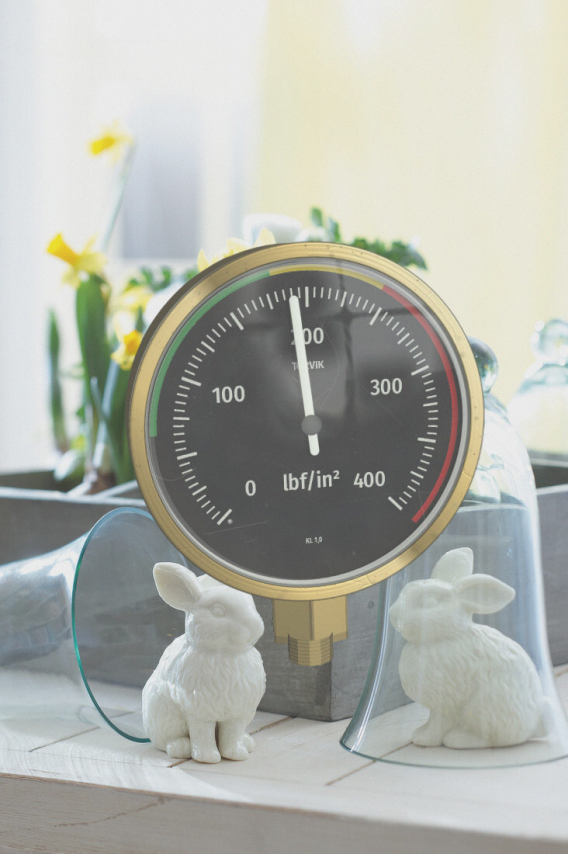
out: 190 psi
